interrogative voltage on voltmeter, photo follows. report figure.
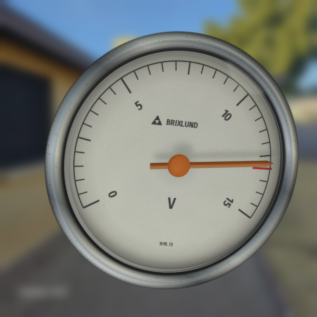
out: 12.75 V
